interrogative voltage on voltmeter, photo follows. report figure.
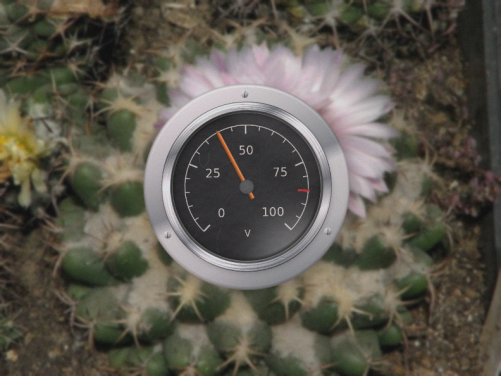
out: 40 V
